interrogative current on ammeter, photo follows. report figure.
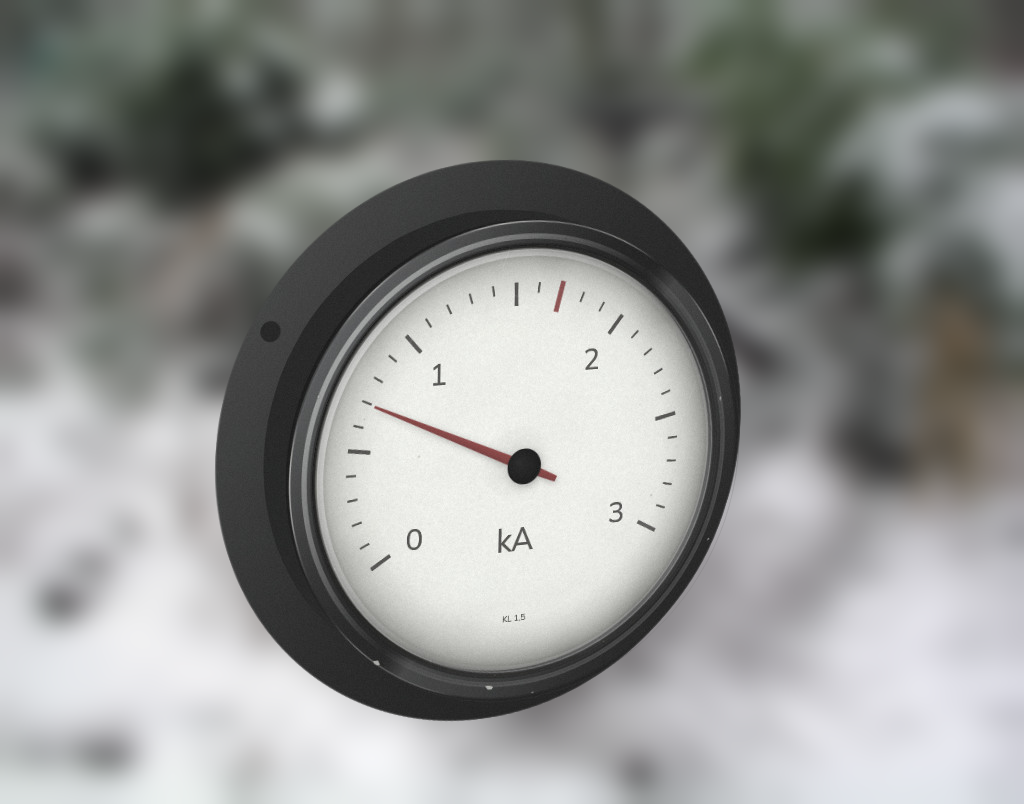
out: 0.7 kA
